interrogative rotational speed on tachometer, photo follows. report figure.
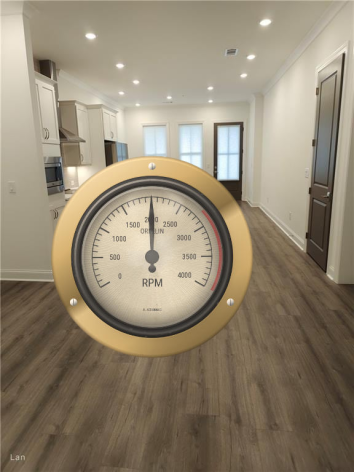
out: 2000 rpm
